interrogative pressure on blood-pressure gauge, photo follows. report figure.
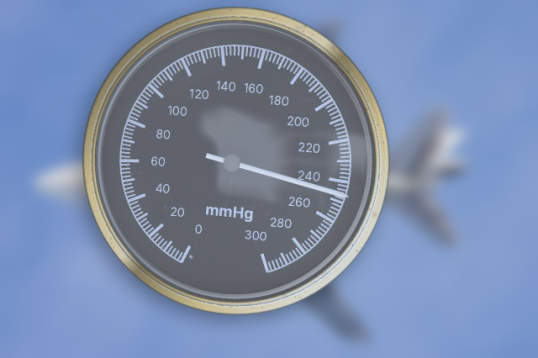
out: 246 mmHg
